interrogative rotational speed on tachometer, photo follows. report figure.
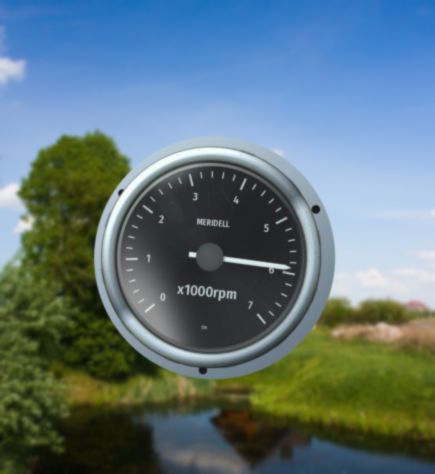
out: 5900 rpm
